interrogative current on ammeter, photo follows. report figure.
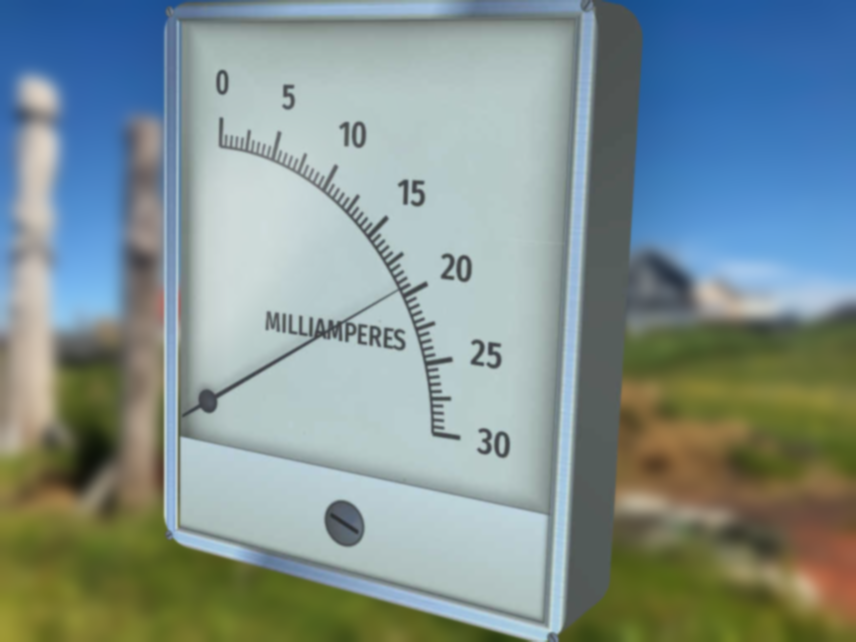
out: 19.5 mA
